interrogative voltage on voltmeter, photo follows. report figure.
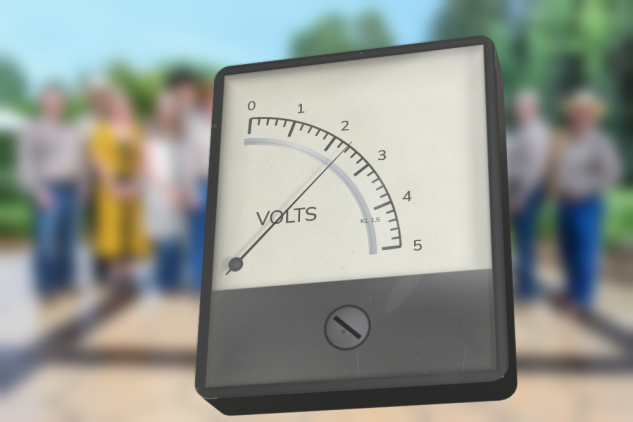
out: 2.4 V
